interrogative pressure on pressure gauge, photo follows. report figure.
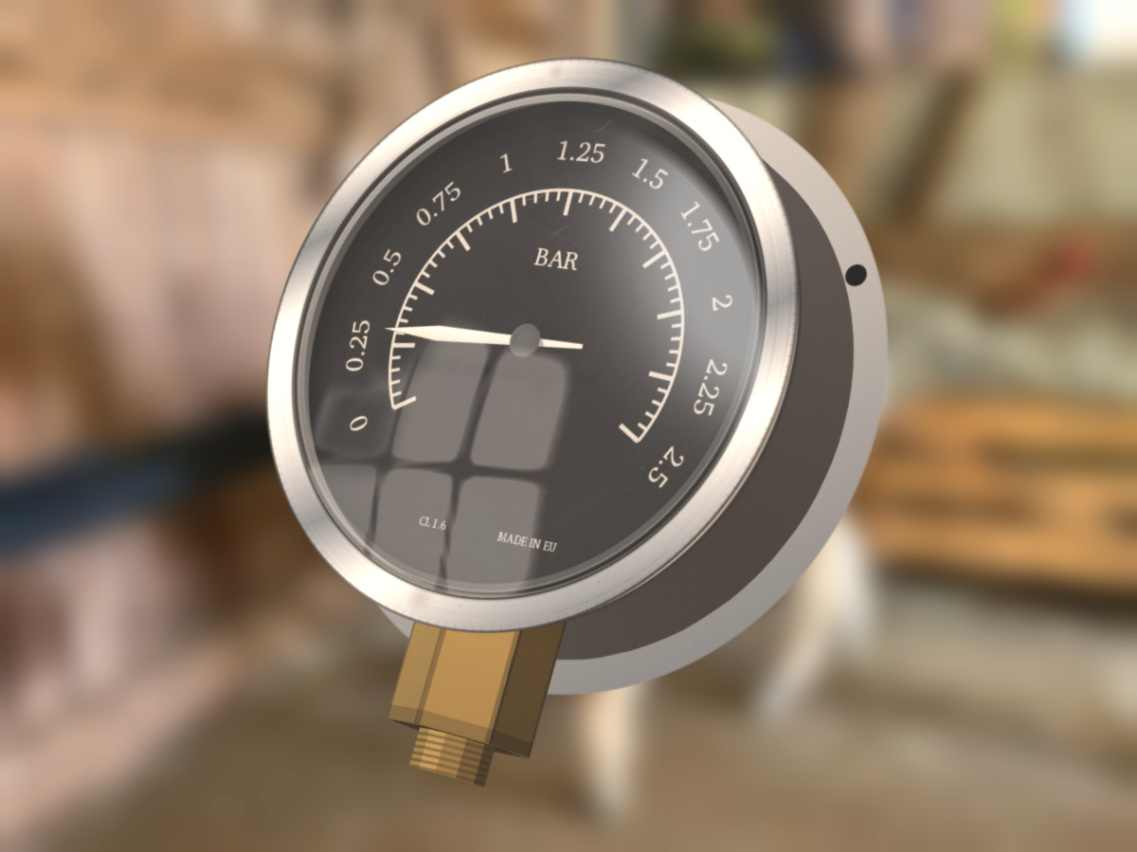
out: 0.3 bar
